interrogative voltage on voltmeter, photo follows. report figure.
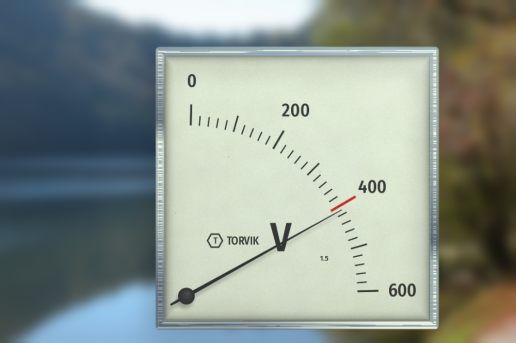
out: 410 V
